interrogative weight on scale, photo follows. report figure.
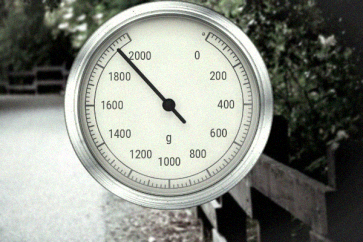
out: 1920 g
